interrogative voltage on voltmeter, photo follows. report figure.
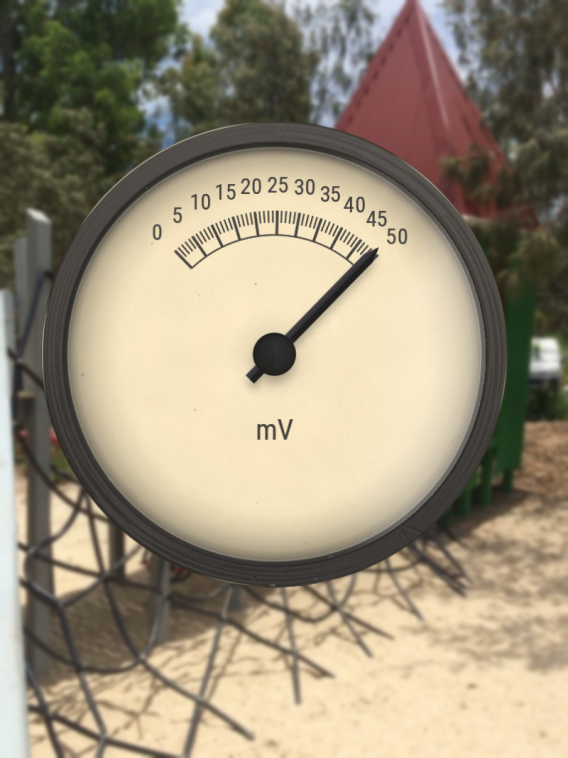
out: 49 mV
